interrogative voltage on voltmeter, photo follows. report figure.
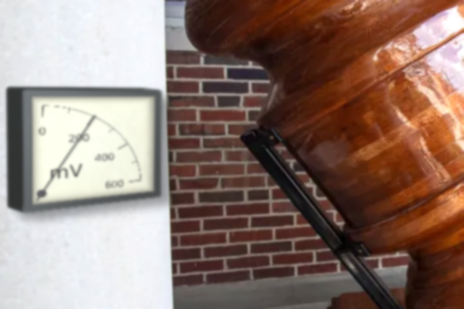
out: 200 mV
